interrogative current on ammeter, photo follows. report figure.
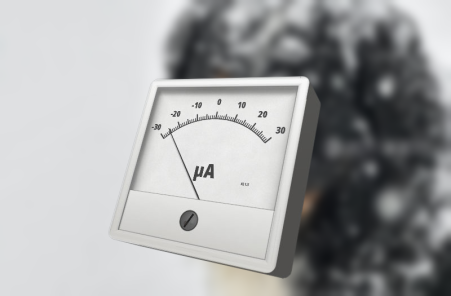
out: -25 µA
